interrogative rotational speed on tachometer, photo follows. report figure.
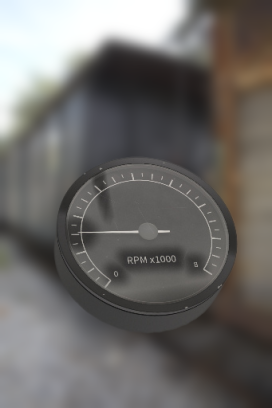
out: 1500 rpm
